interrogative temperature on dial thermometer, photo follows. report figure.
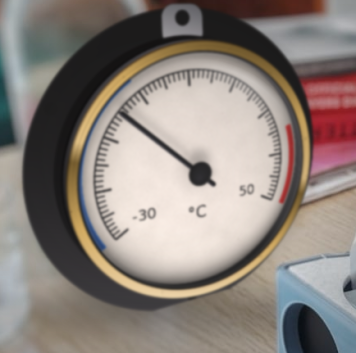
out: -5 °C
